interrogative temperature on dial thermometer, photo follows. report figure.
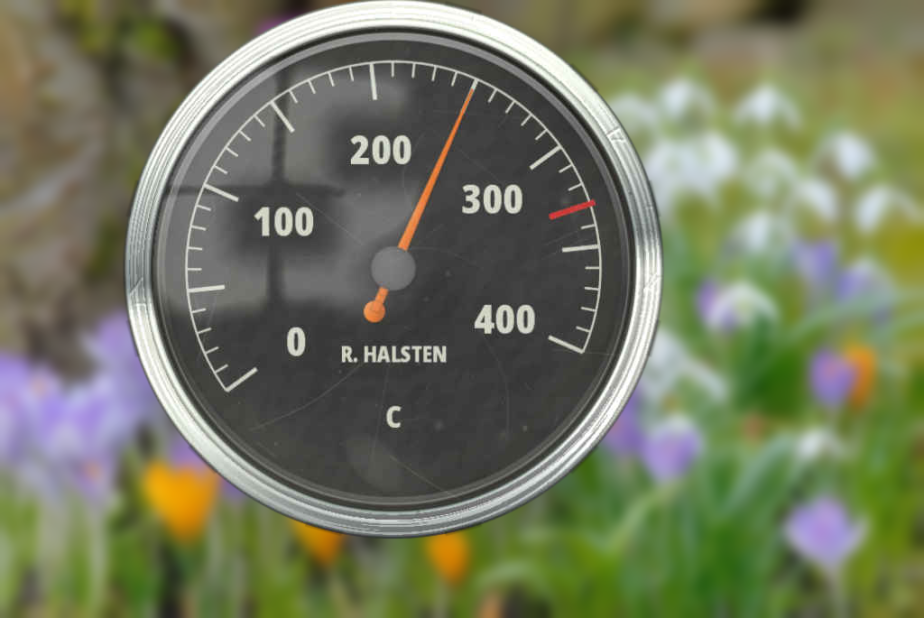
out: 250 °C
